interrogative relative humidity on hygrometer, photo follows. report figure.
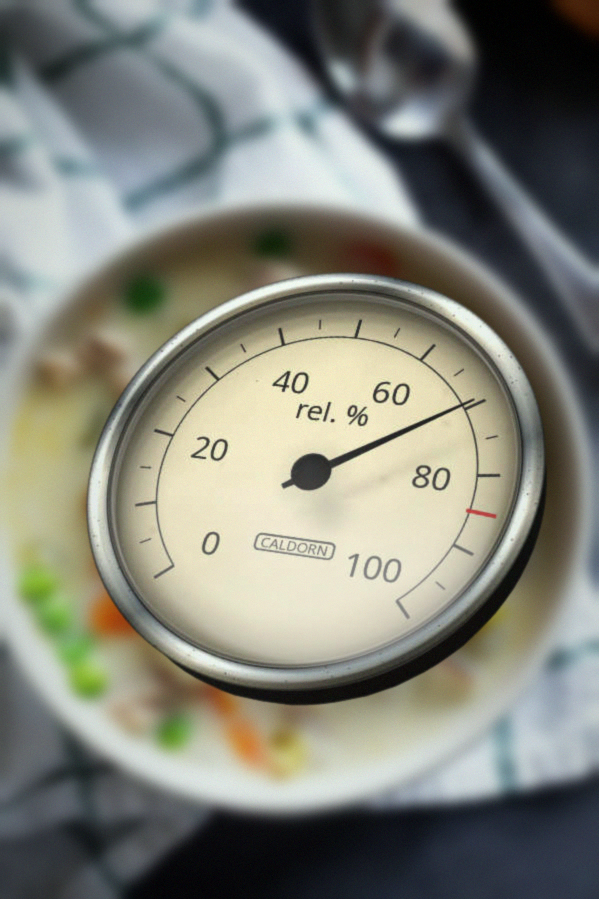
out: 70 %
